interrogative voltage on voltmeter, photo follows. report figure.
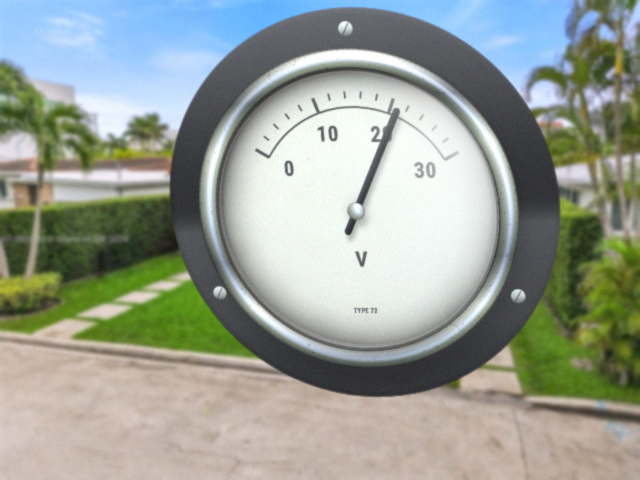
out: 21 V
